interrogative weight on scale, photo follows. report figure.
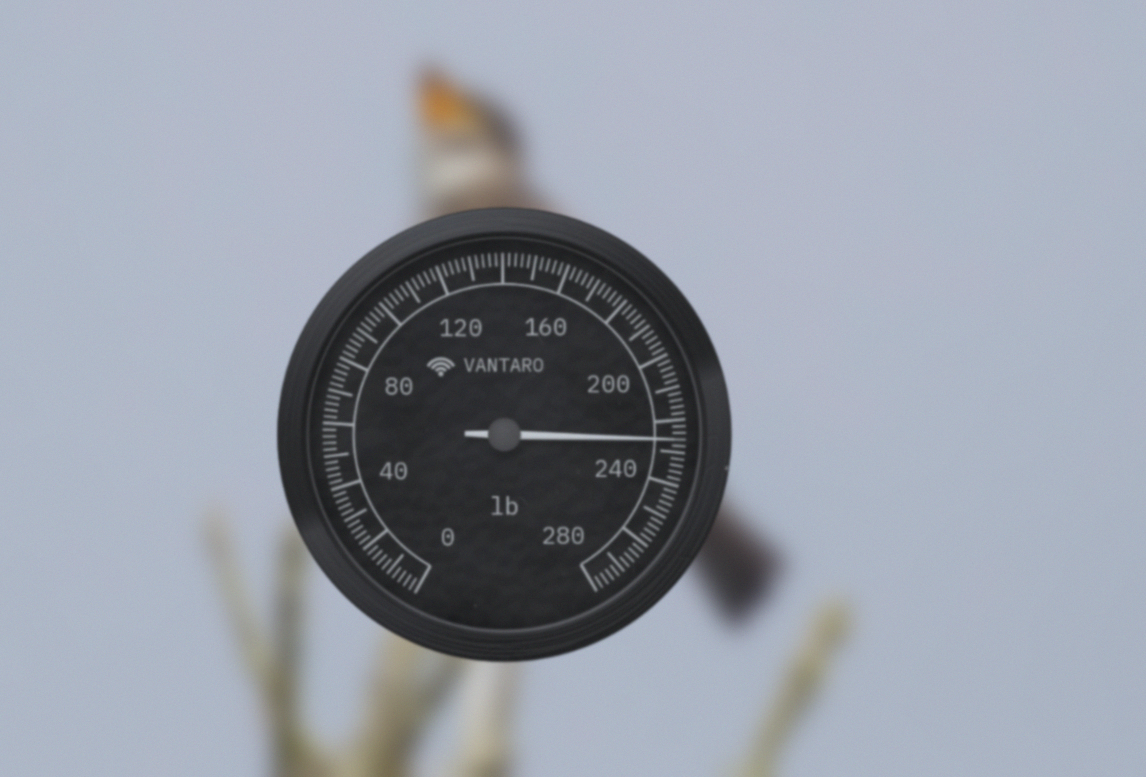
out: 226 lb
